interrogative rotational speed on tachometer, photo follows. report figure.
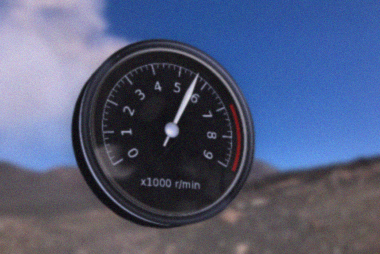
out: 5600 rpm
